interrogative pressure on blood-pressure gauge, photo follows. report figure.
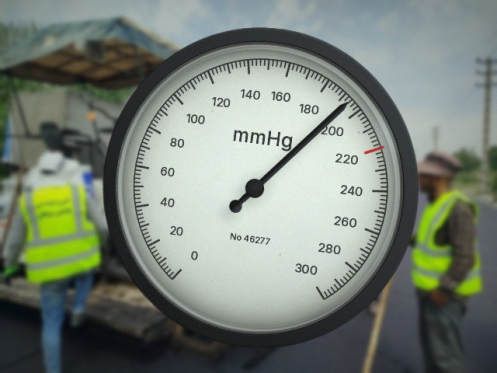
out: 194 mmHg
